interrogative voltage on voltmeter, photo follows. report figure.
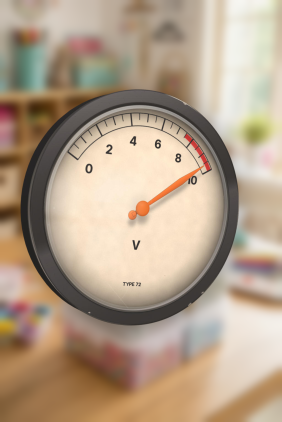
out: 9.5 V
